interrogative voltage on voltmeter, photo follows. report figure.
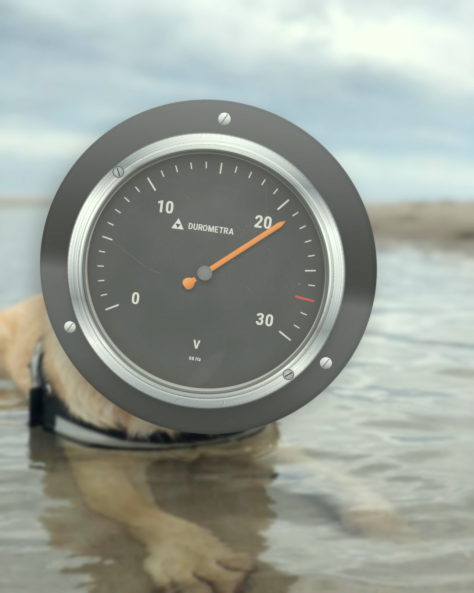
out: 21 V
